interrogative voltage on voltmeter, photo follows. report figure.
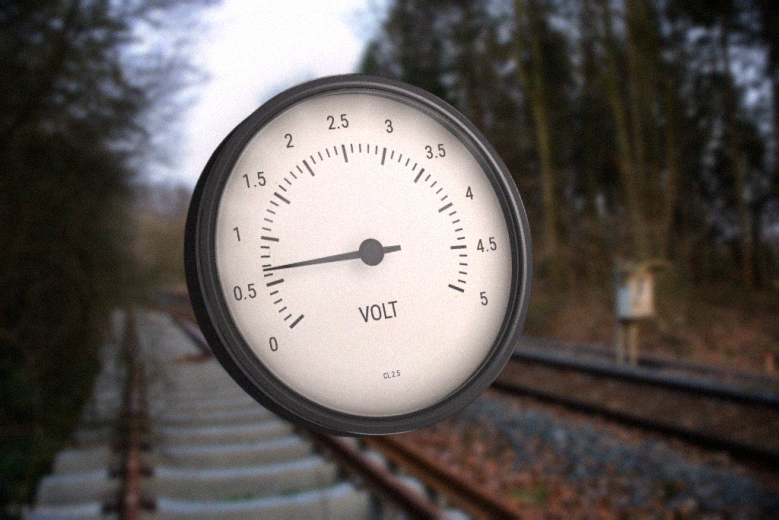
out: 0.65 V
